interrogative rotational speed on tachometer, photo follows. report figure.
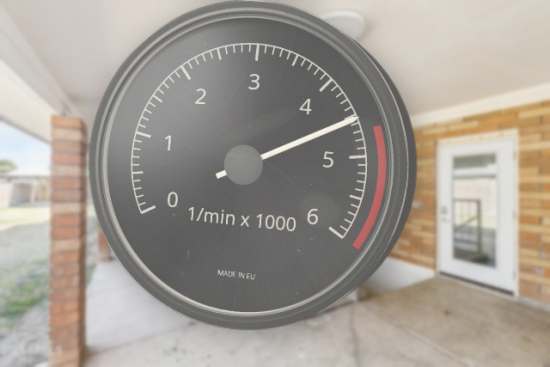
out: 4550 rpm
